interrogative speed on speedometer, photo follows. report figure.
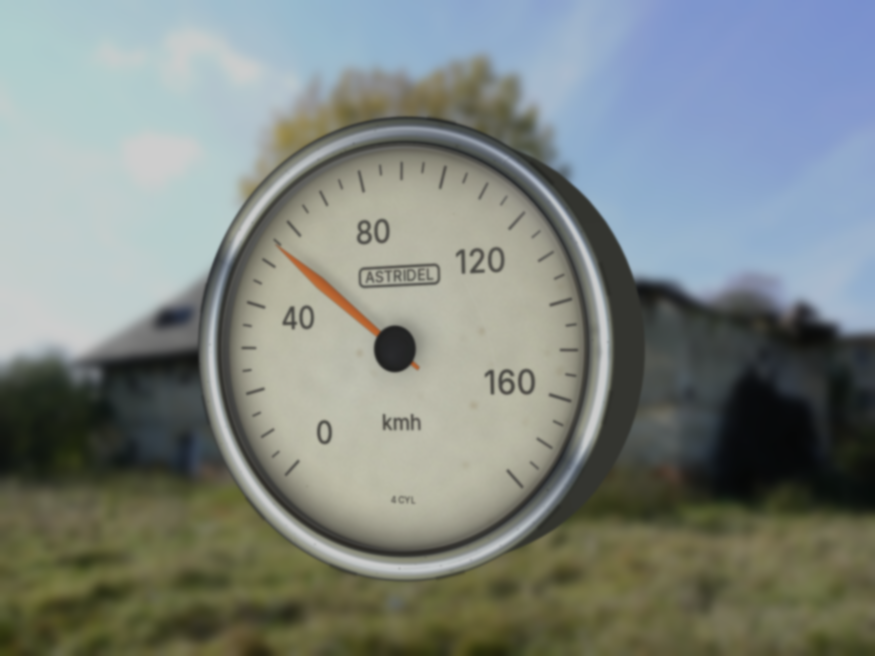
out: 55 km/h
